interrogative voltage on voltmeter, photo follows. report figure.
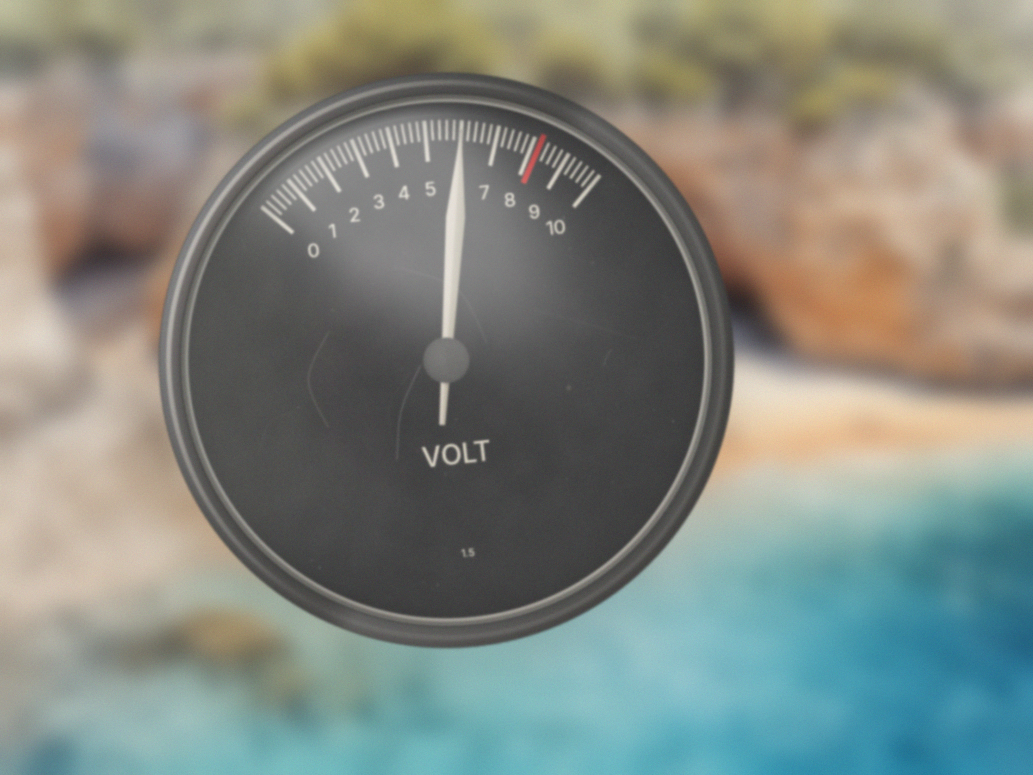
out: 6 V
